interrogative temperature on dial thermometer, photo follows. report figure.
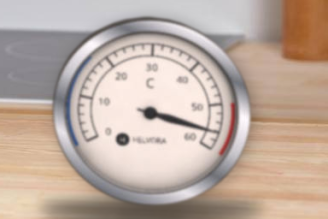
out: 56 °C
